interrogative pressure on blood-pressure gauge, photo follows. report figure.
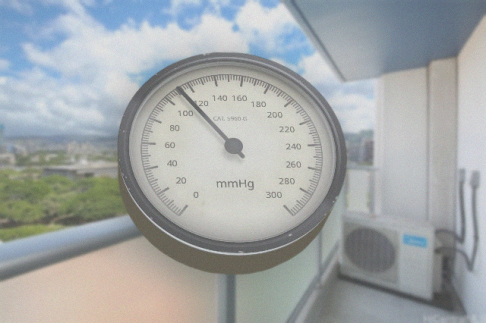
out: 110 mmHg
